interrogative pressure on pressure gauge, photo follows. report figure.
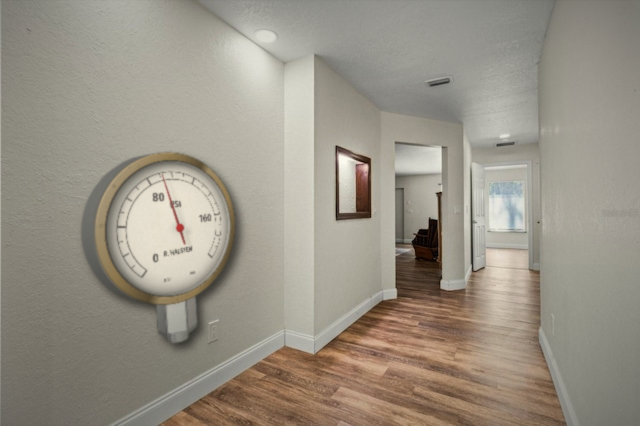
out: 90 psi
